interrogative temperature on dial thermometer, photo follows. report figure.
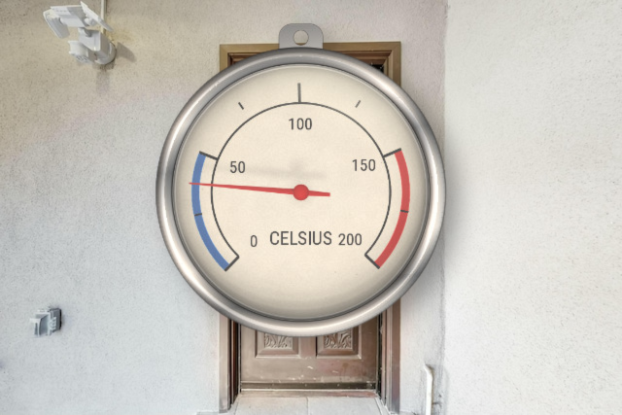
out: 37.5 °C
